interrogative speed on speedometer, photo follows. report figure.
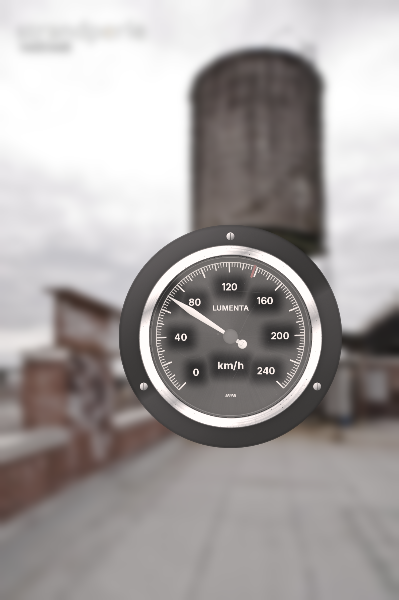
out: 70 km/h
